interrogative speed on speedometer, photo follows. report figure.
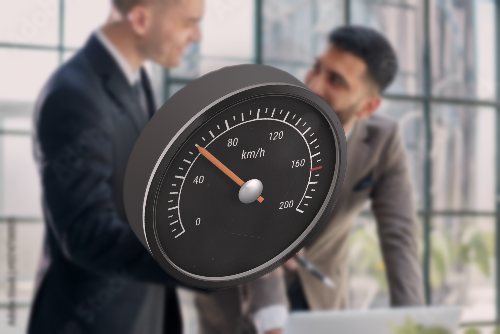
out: 60 km/h
